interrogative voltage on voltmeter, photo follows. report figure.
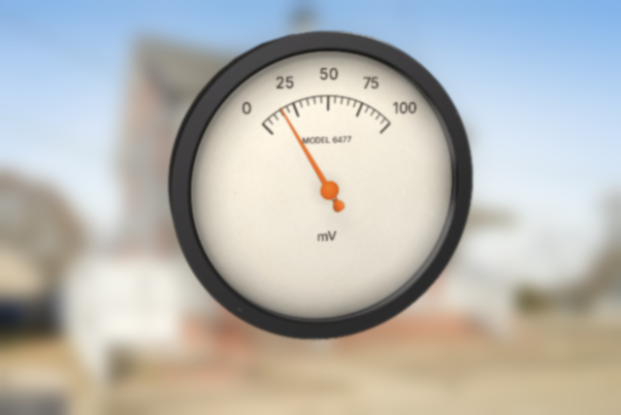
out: 15 mV
